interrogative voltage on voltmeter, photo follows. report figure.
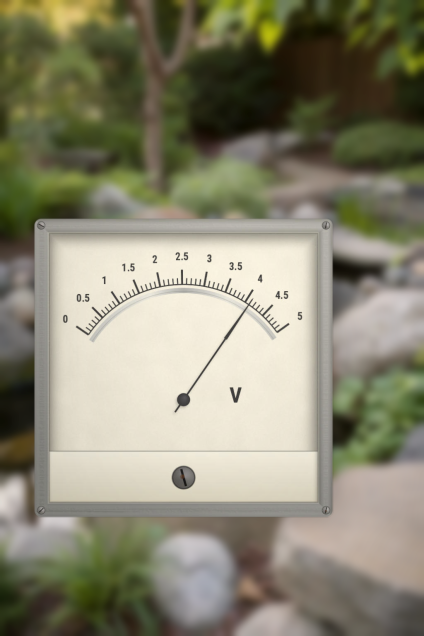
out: 4.1 V
